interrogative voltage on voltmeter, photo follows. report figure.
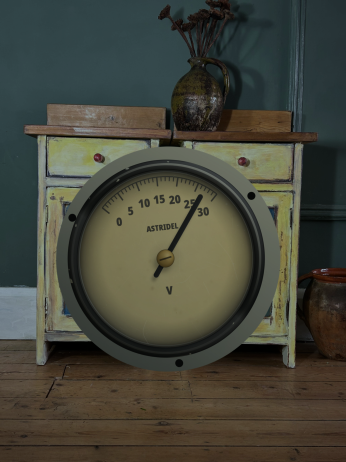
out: 27 V
